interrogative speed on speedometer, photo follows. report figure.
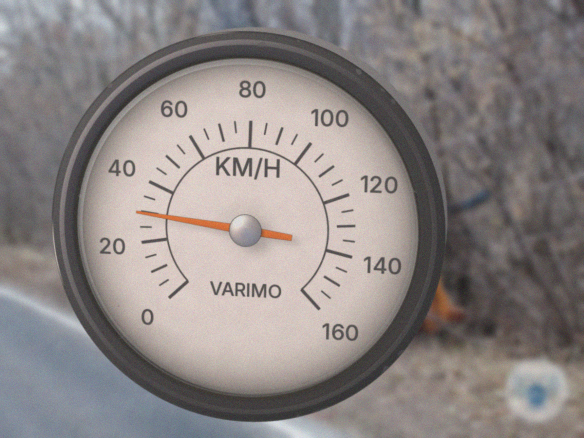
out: 30 km/h
